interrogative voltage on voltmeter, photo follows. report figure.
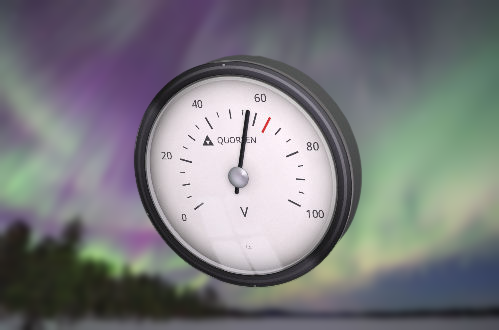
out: 57.5 V
